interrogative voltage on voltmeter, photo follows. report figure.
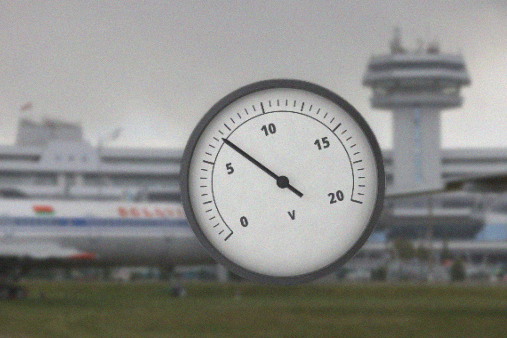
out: 6.75 V
